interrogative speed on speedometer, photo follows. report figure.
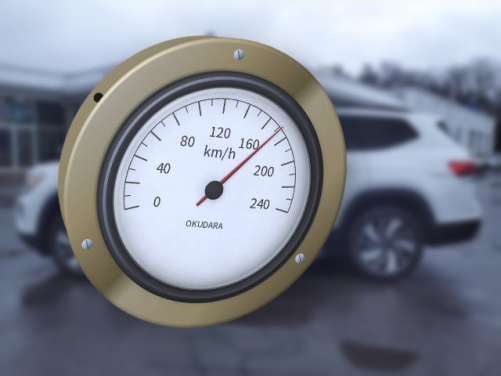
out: 170 km/h
